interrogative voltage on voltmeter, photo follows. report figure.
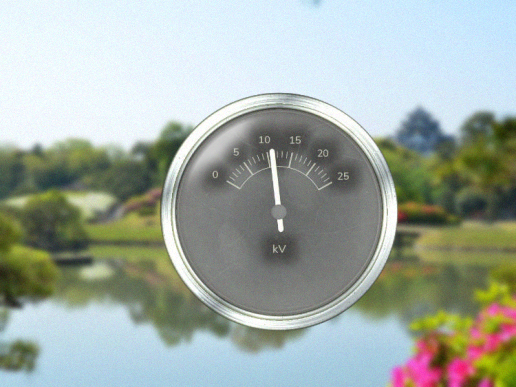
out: 11 kV
